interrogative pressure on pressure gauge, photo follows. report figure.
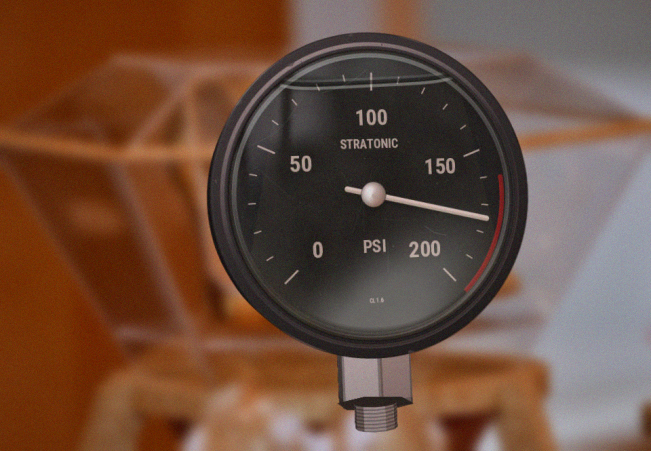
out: 175 psi
